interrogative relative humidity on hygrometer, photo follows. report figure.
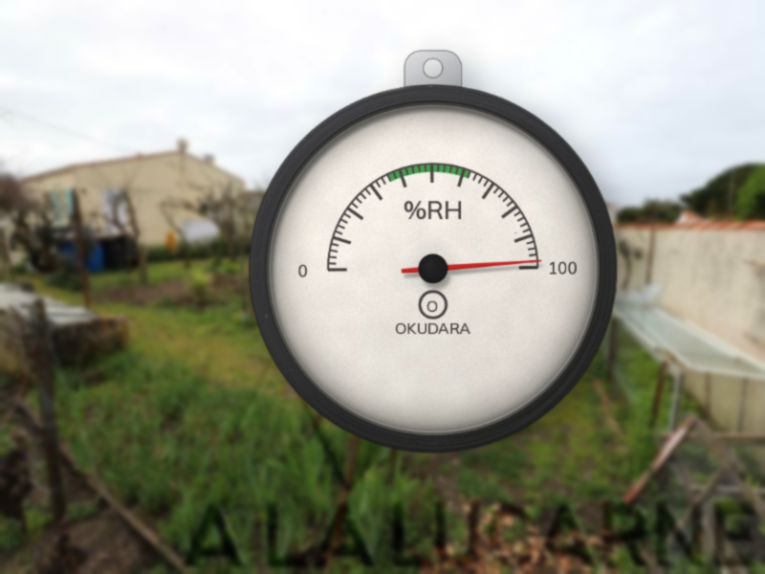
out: 98 %
